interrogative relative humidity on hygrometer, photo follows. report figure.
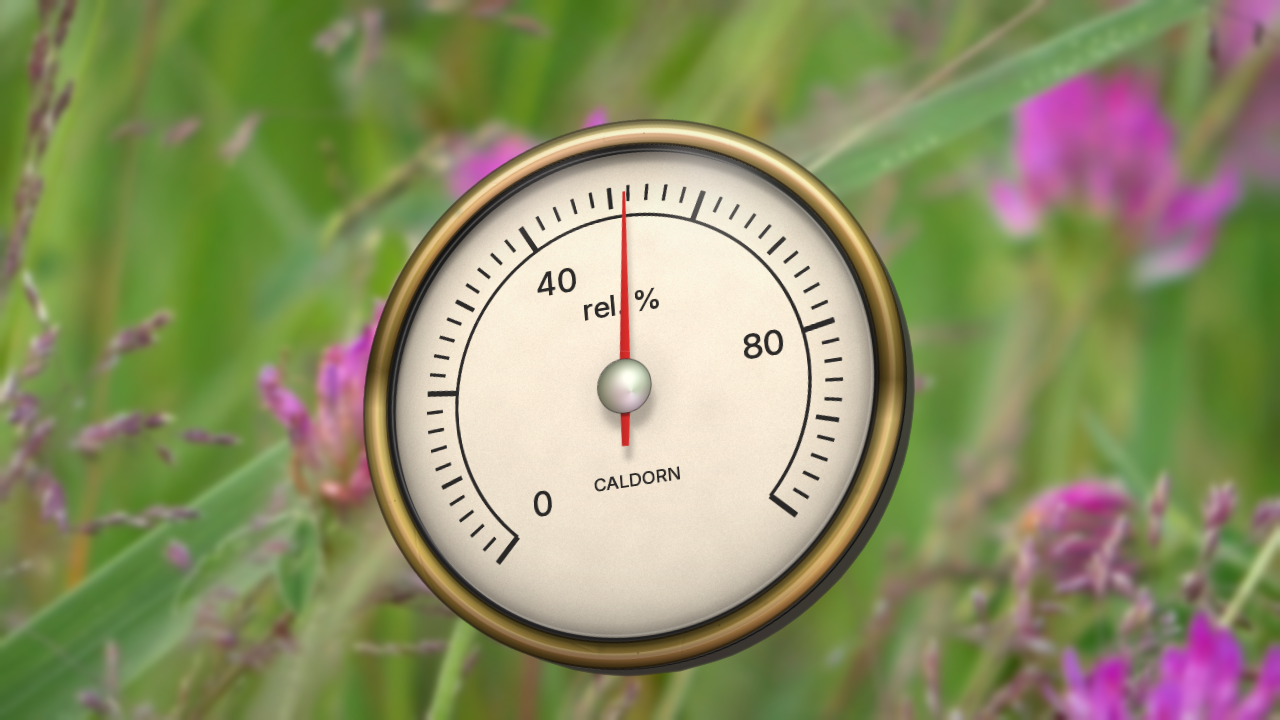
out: 52 %
